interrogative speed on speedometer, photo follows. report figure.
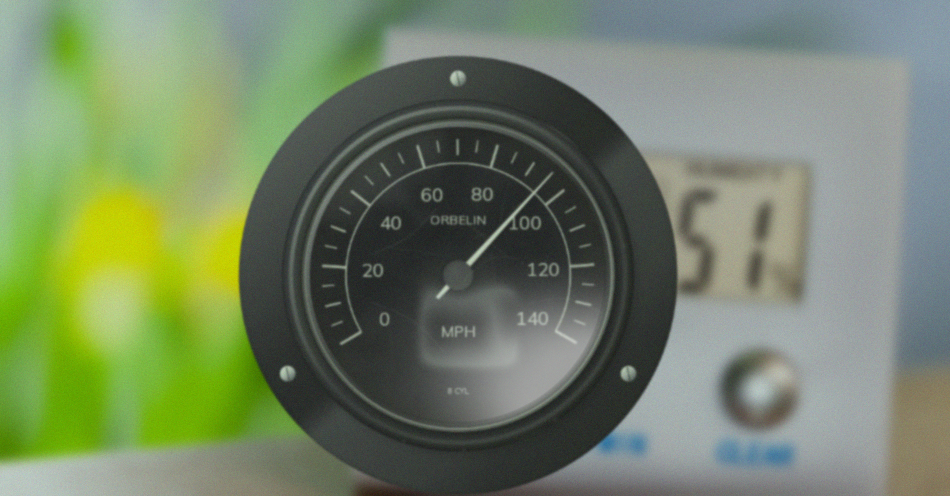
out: 95 mph
